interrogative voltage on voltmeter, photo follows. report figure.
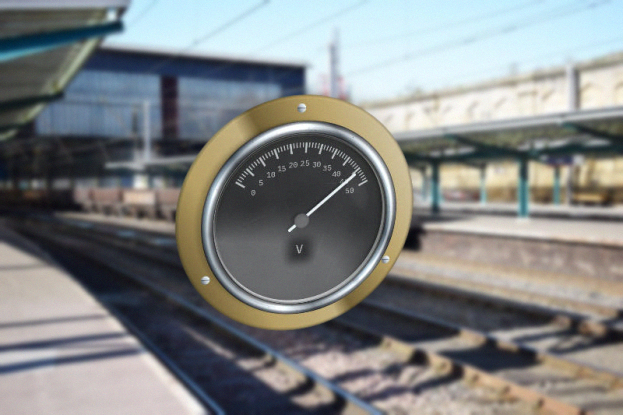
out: 45 V
